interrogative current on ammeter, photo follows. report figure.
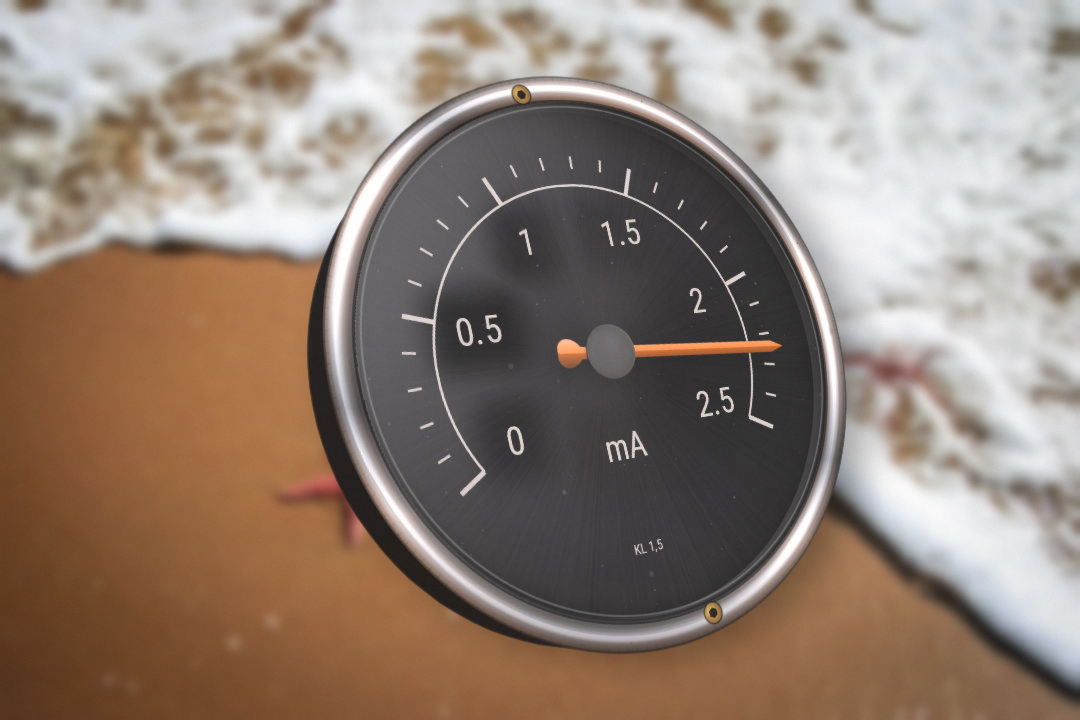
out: 2.25 mA
